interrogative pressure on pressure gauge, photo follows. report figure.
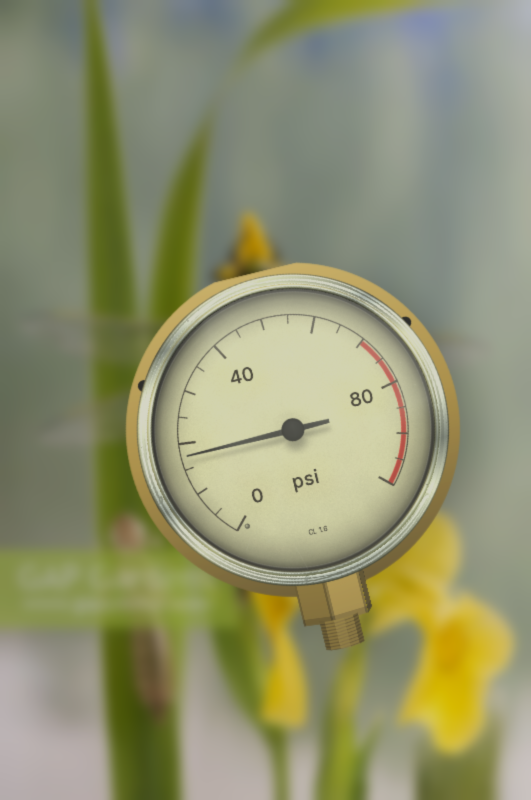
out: 17.5 psi
